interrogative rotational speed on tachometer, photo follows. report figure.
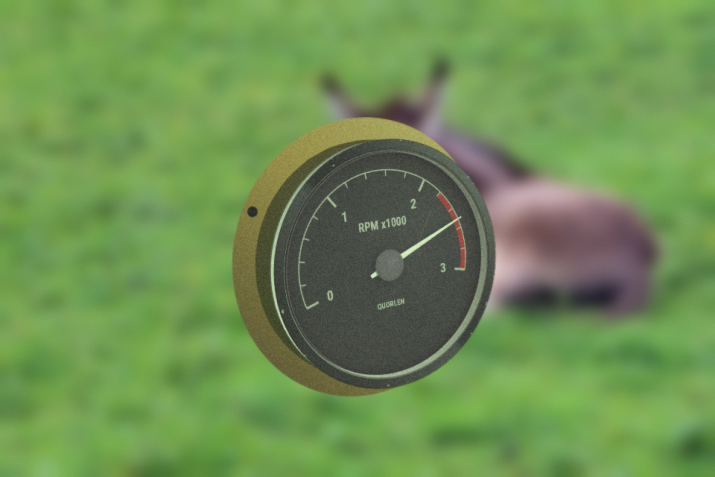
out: 2500 rpm
